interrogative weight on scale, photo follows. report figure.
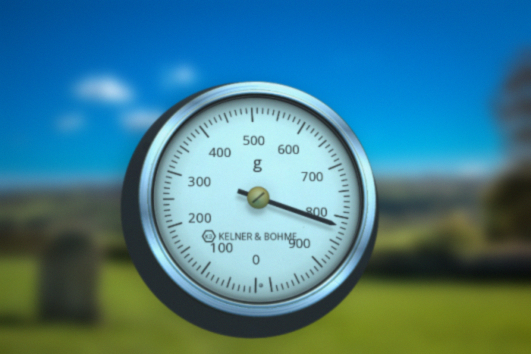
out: 820 g
